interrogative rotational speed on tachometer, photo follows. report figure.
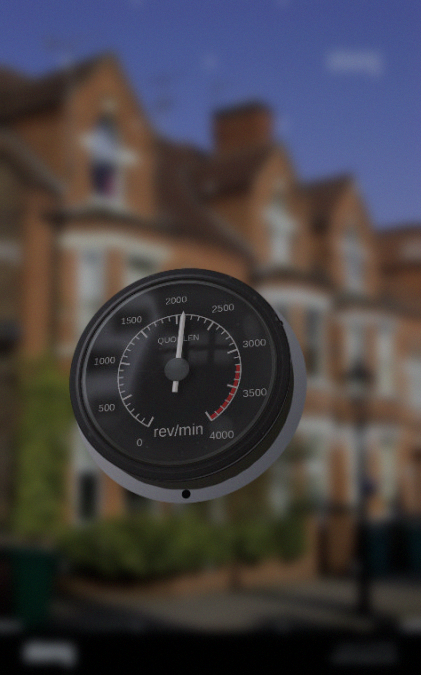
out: 2100 rpm
